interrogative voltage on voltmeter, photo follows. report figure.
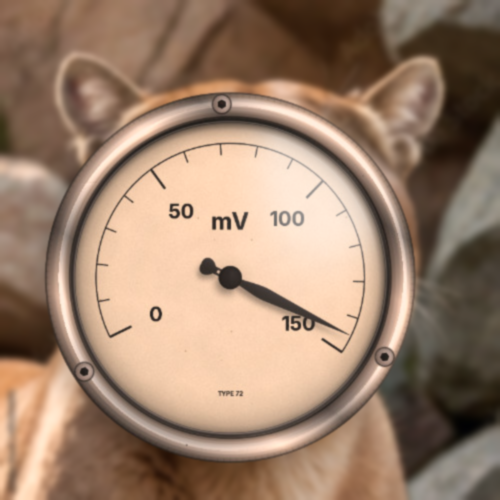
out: 145 mV
